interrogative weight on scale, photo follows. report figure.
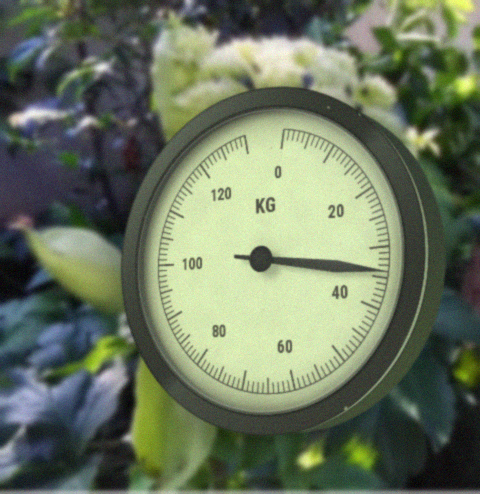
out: 34 kg
